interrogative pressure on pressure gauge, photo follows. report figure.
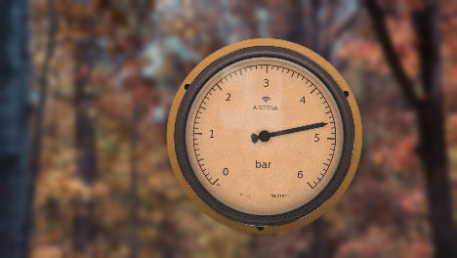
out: 4.7 bar
